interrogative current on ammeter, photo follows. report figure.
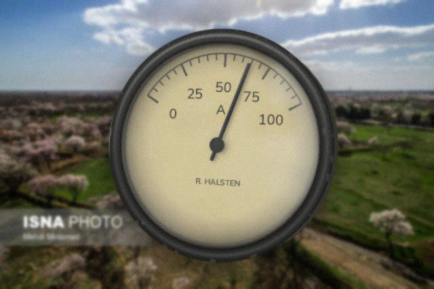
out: 65 A
